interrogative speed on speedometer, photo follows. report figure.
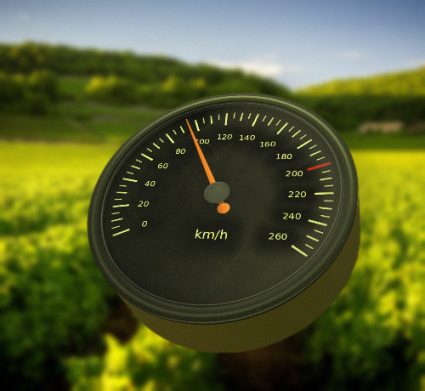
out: 95 km/h
